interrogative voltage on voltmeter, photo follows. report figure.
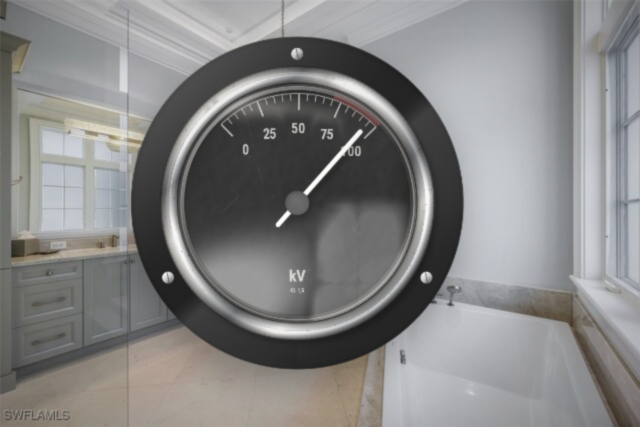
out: 95 kV
